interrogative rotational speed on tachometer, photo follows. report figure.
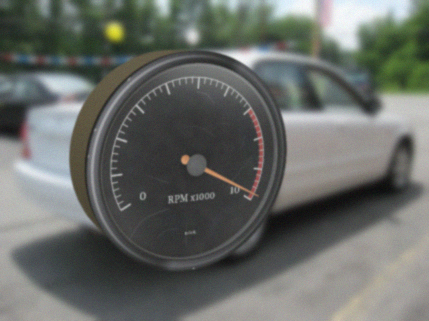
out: 9800 rpm
